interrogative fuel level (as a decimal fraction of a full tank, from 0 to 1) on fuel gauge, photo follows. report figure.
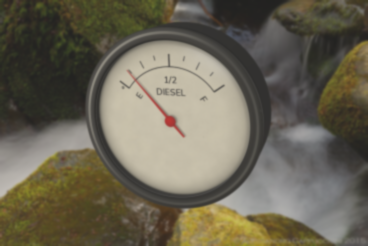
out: 0.125
